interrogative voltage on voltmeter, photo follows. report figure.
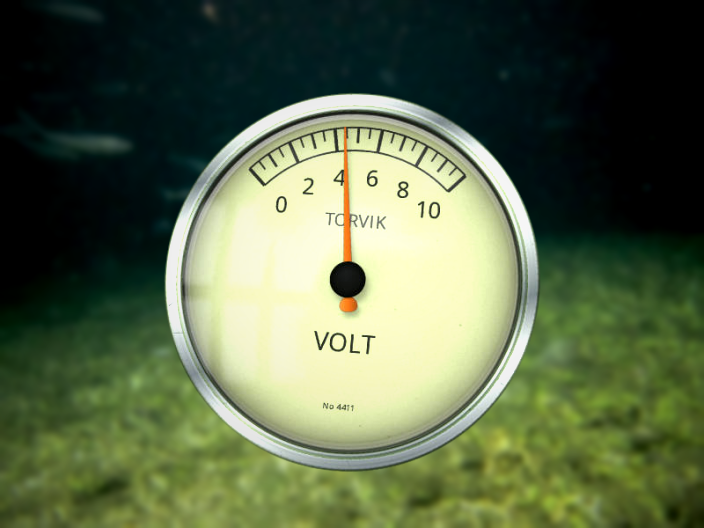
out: 4.5 V
